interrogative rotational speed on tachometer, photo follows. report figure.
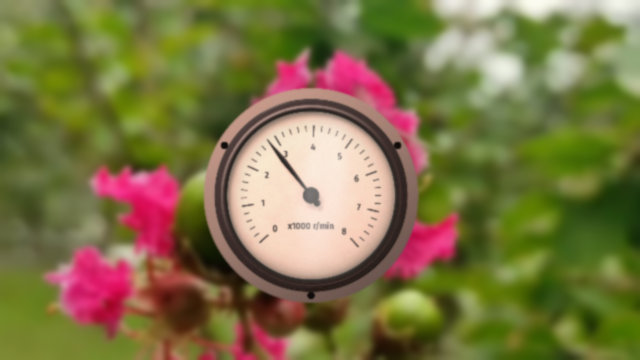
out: 2800 rpm
